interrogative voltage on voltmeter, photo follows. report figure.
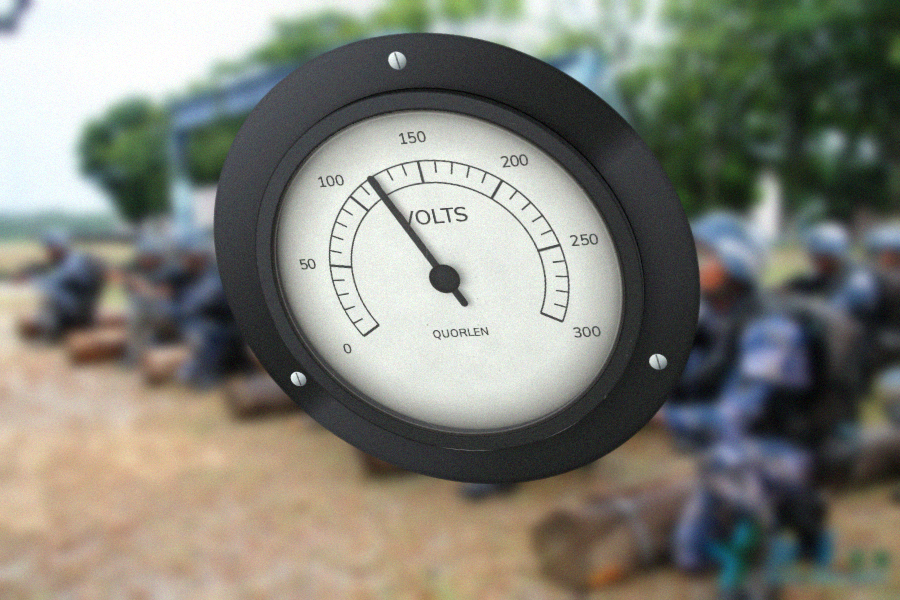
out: 120 V
